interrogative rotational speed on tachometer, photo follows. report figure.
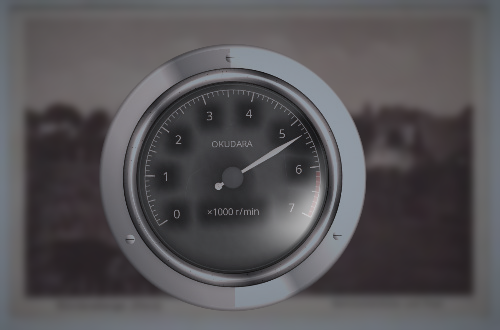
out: 5300 rpm
